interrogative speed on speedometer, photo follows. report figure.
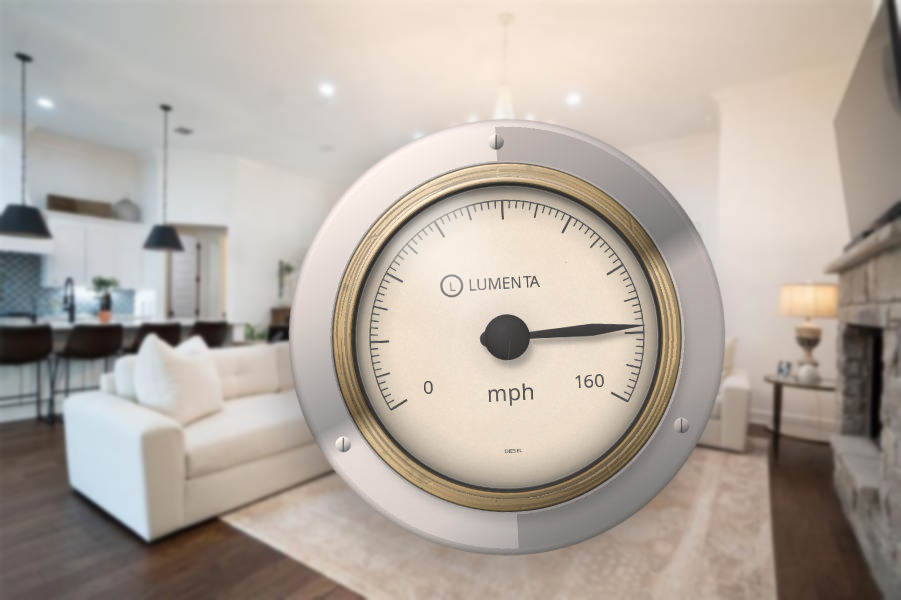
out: 138 mph
